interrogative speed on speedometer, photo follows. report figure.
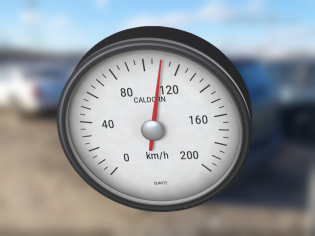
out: 110 km/h
